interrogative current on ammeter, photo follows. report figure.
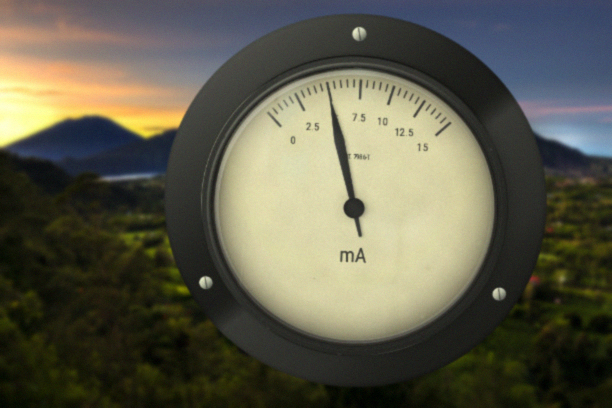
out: 5 mA
